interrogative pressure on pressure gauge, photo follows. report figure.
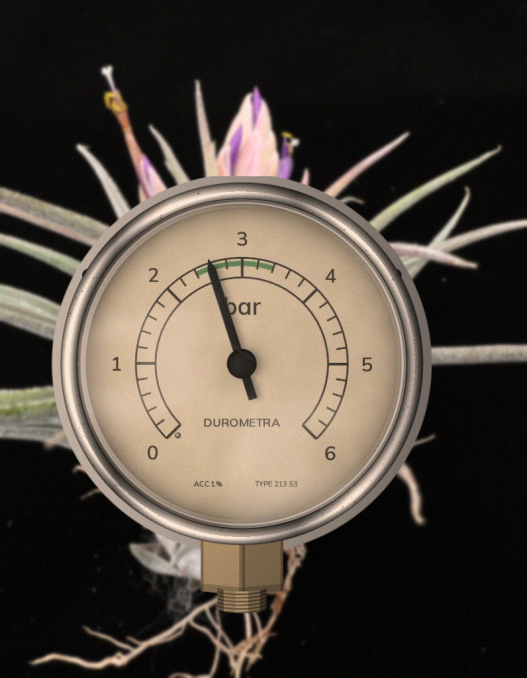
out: 2.6 bar
